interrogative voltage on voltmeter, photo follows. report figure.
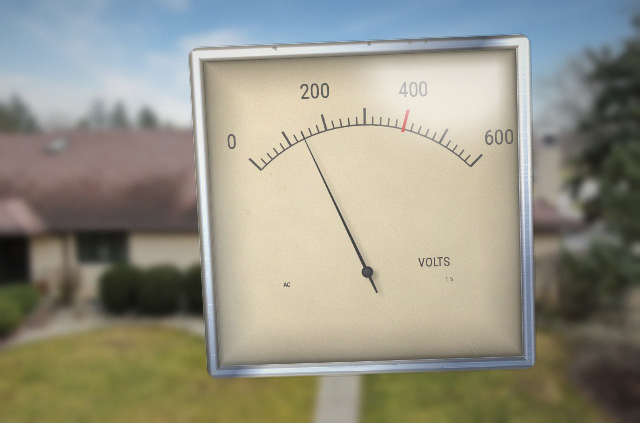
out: 140 V
